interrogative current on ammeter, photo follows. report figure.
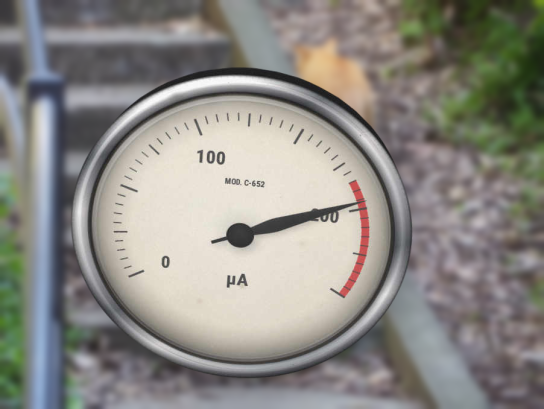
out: 195 µA
